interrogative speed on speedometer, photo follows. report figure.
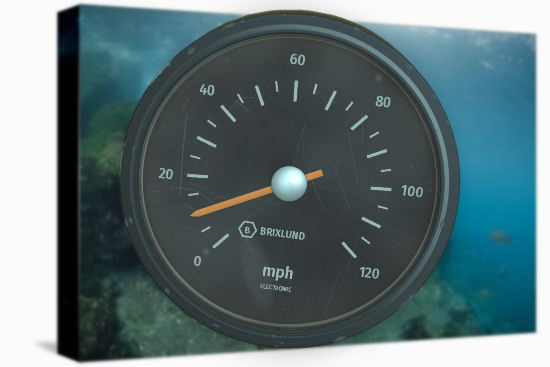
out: 10 mph
